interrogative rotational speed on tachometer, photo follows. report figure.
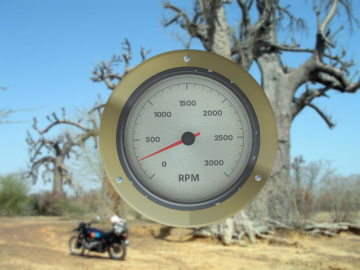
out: 250 rpm
